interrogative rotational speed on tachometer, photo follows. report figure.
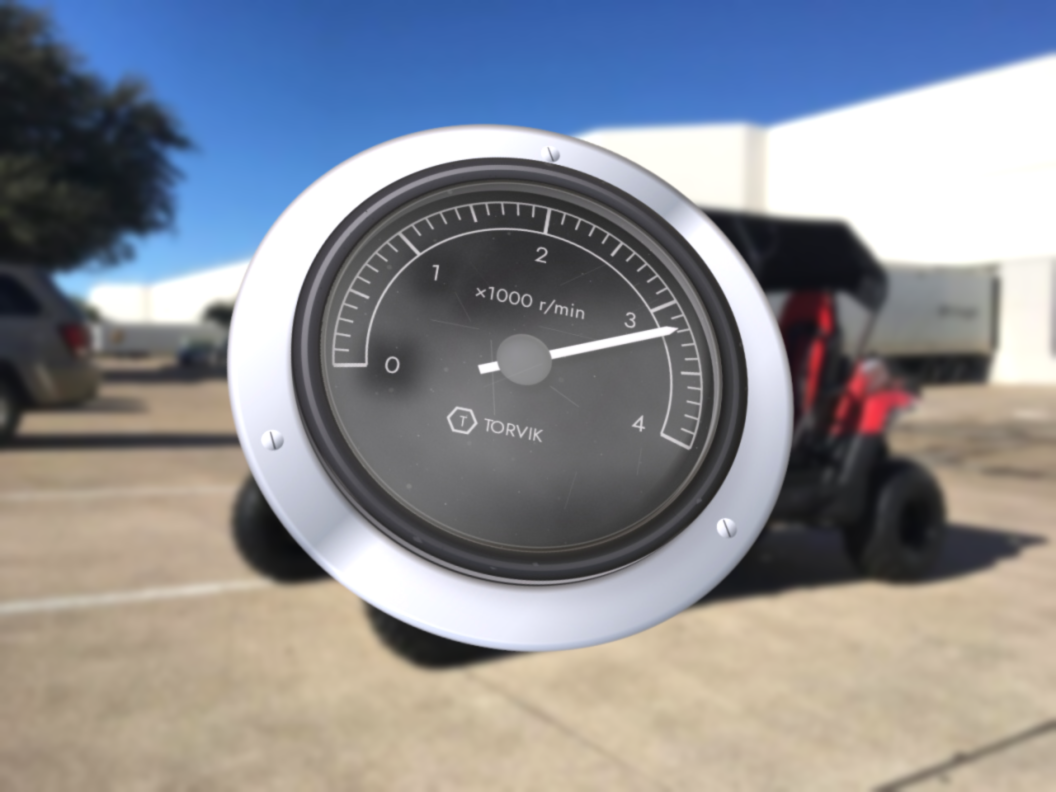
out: 3200 rpm
